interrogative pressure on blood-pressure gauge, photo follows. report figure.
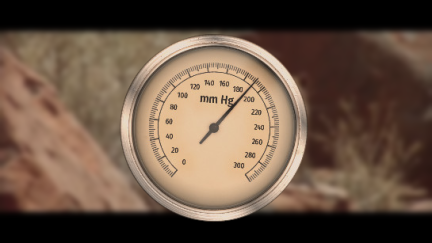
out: 190 mmHg
